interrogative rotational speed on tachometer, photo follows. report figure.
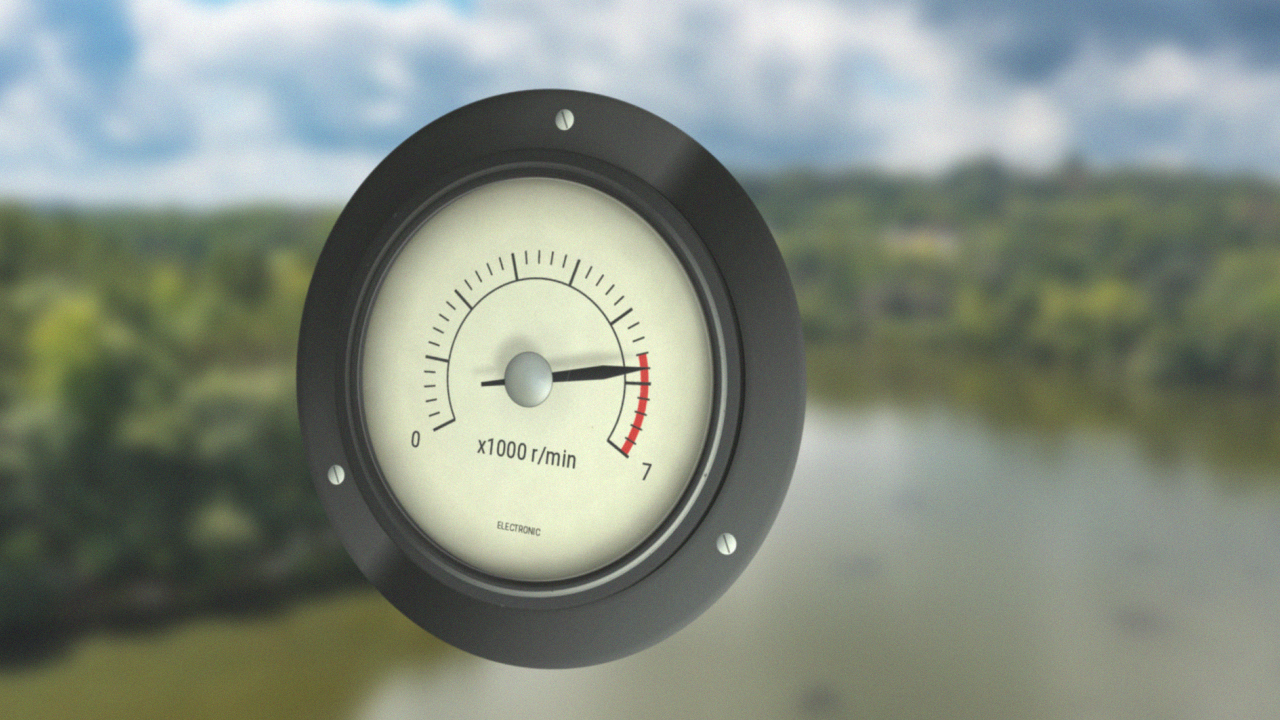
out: 5800 rpm
